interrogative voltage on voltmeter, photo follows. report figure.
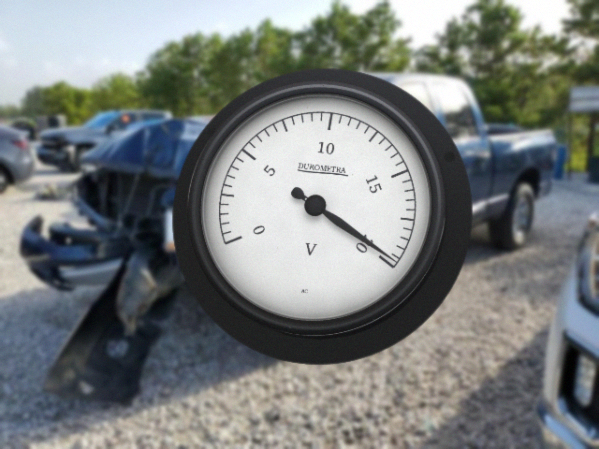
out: 19.75 V
